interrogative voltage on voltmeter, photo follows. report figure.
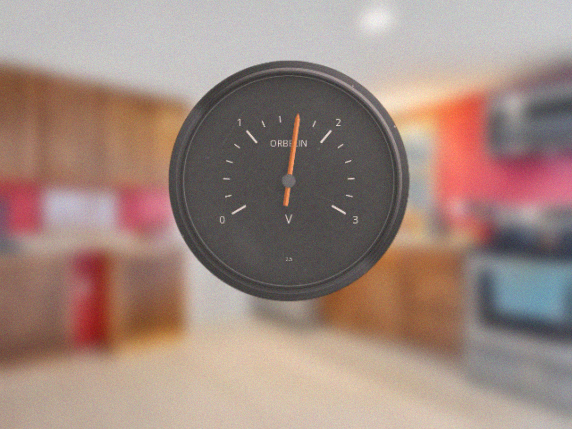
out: 1.6 V
